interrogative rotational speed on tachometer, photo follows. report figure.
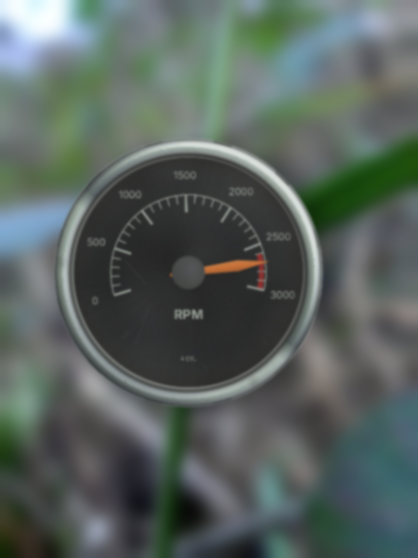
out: 2700 rpm
